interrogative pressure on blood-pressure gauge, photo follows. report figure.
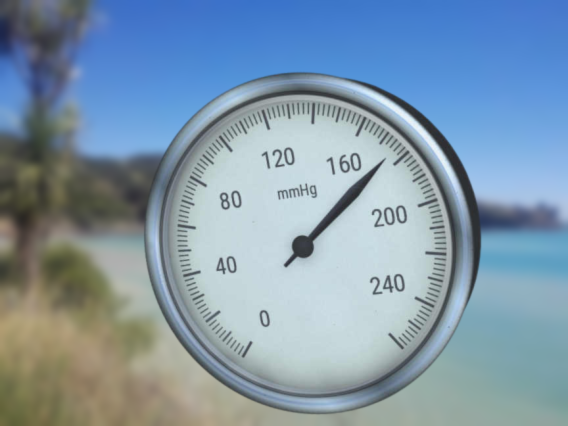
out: 176 mmHg
